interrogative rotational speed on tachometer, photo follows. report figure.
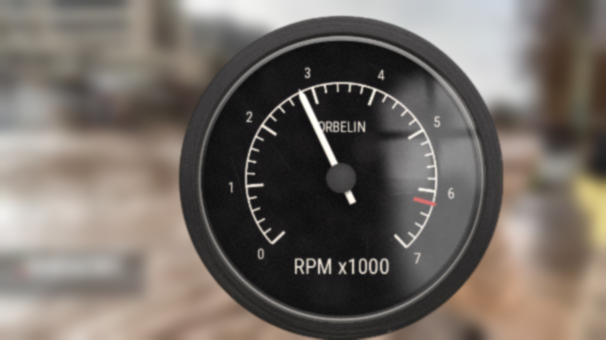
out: 2800 rpm
